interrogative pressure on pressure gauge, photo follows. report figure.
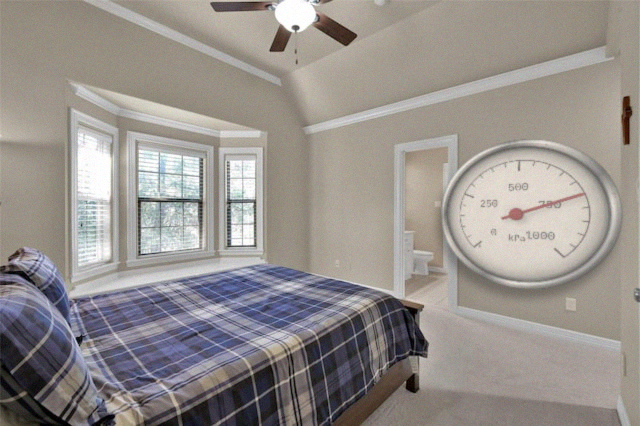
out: 750 kPa
